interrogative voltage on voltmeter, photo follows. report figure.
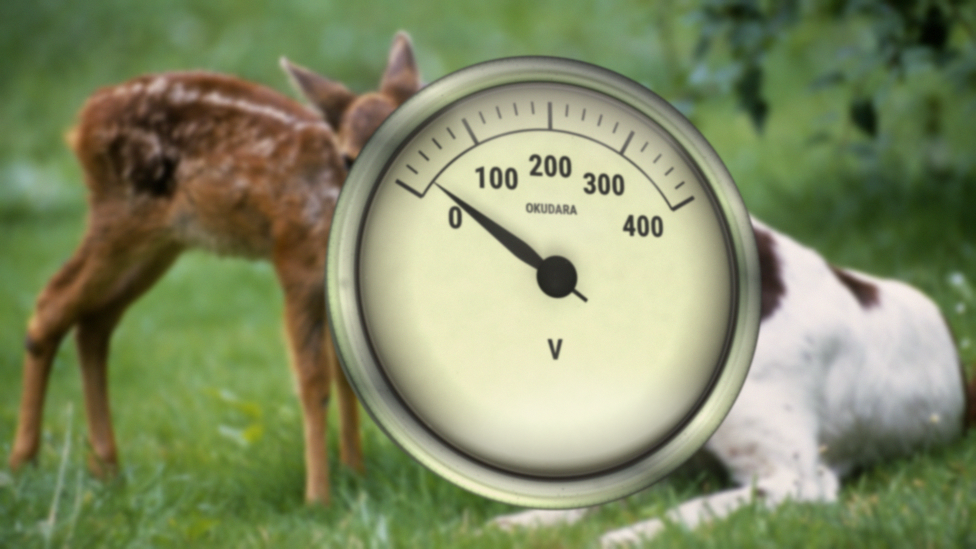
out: 20 V
